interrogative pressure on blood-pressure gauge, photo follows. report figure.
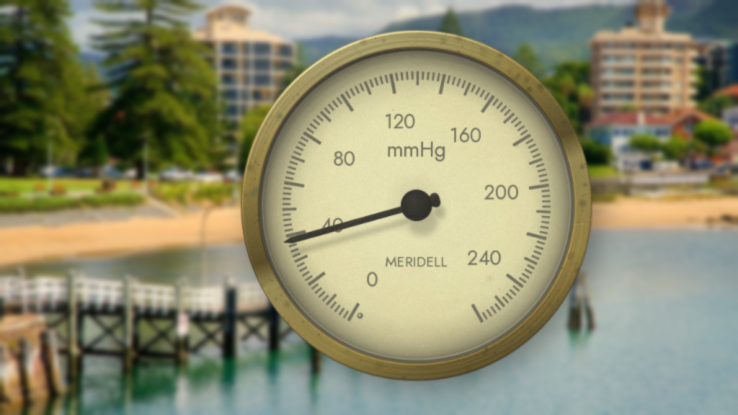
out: 38 mmHg
